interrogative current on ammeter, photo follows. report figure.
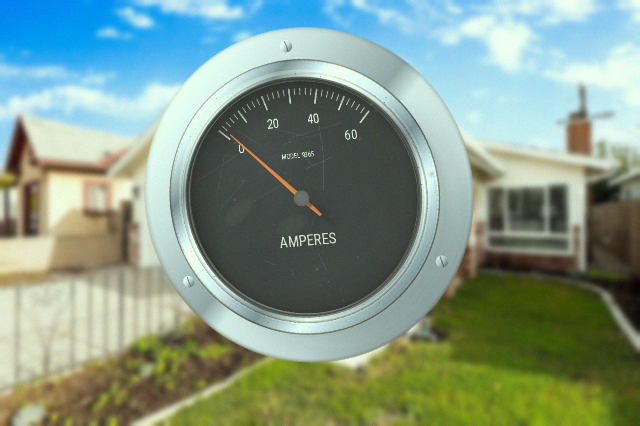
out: 2 A
